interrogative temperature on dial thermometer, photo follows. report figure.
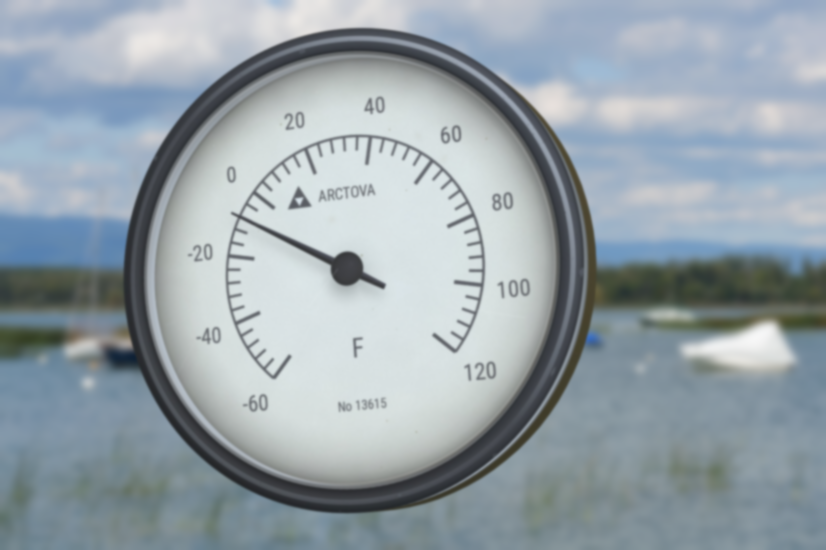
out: -8 °F
